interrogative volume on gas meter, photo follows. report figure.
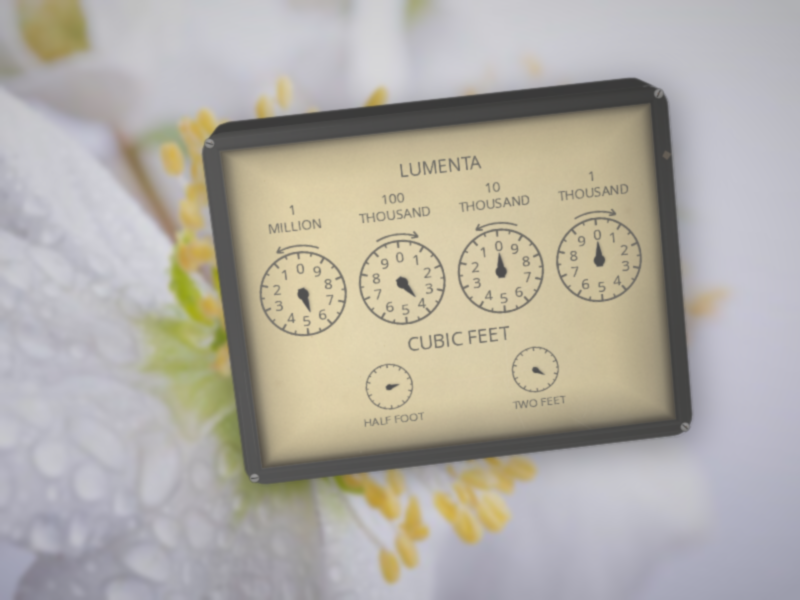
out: 540000 ft³
